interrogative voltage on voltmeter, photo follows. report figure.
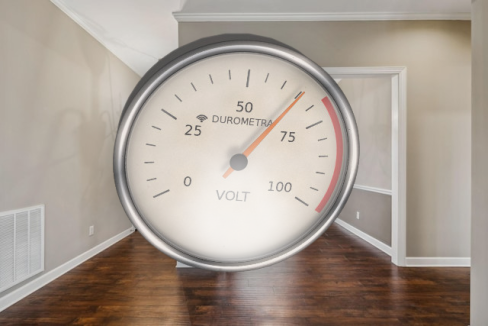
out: 65 V
